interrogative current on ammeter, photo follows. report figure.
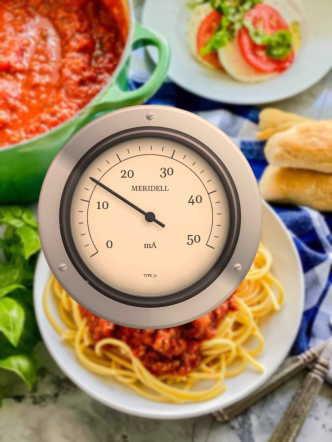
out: 14 mA
